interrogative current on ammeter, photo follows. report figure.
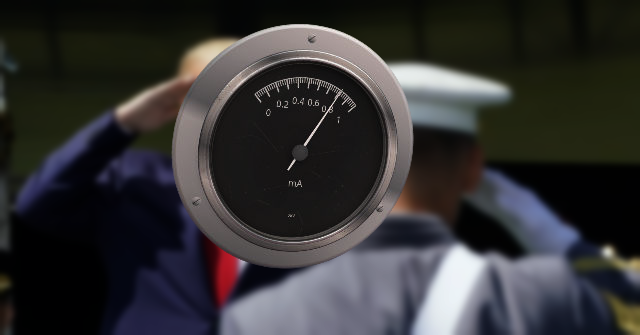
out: 0.8 mA
